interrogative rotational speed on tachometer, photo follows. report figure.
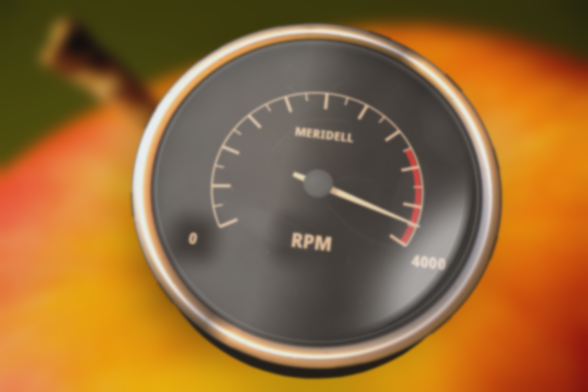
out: 3800 rpm
